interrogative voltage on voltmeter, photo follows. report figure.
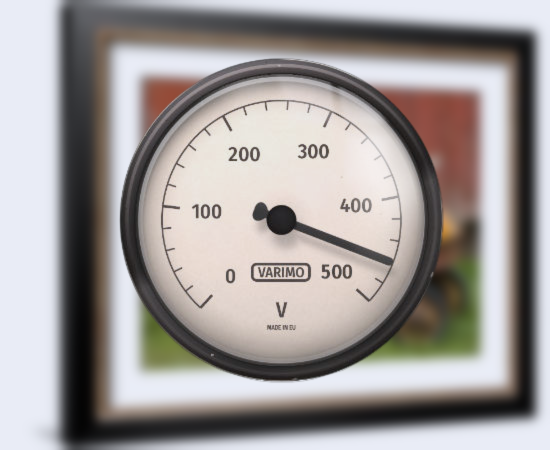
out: 460 V
